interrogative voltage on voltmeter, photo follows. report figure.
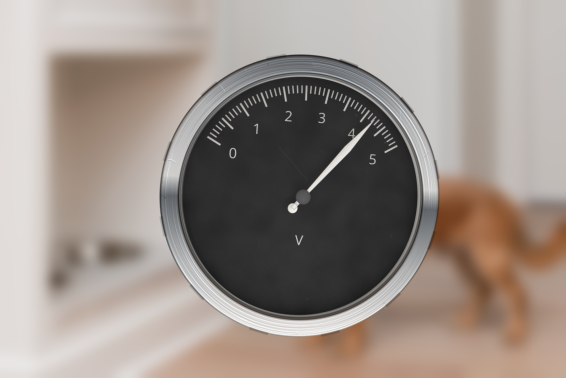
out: 4.2 V
